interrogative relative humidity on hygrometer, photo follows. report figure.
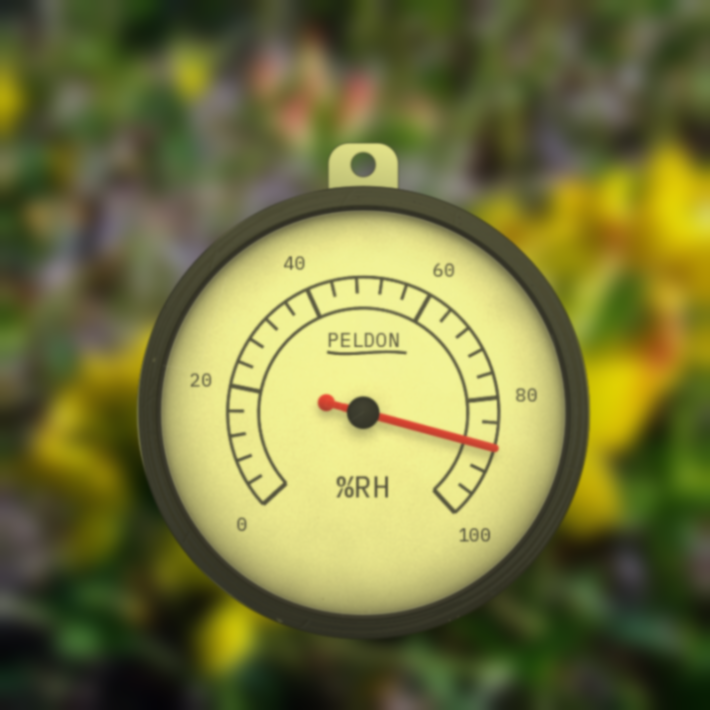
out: 88 %
